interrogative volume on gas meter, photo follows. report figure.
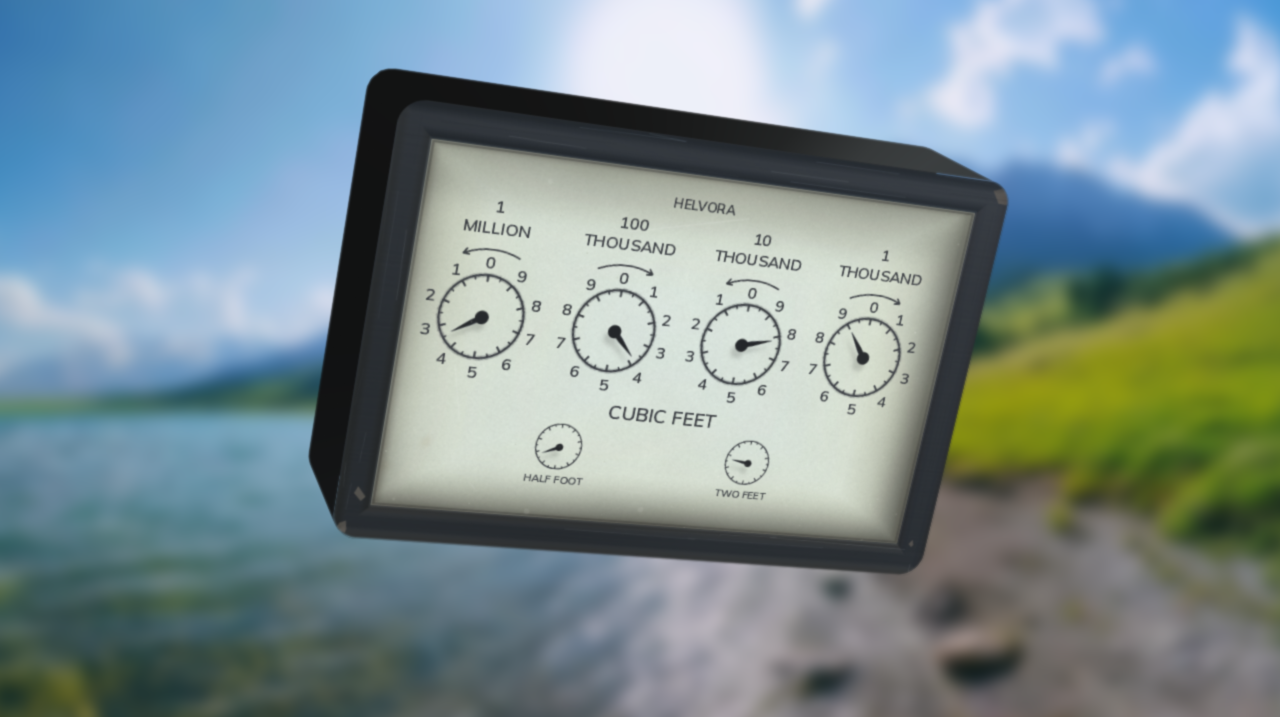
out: 337900 ft³
